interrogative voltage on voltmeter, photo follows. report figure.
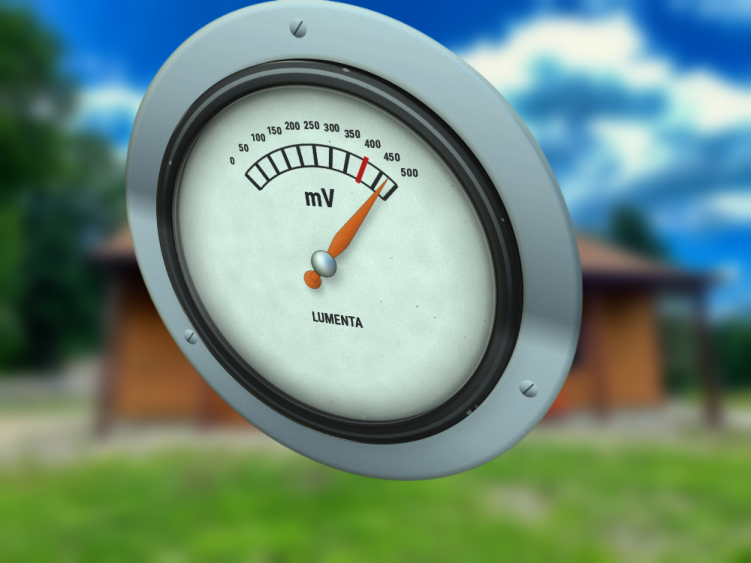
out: 475 mV
